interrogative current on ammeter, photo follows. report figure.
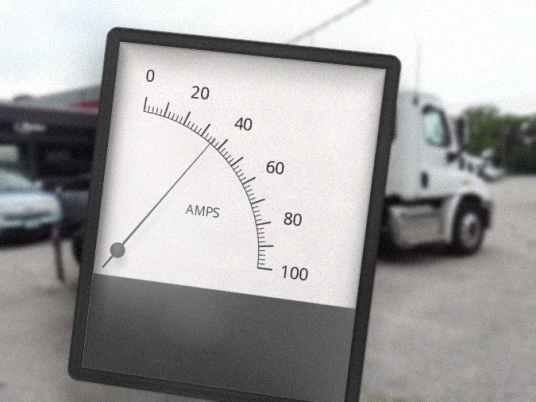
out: 36 A
